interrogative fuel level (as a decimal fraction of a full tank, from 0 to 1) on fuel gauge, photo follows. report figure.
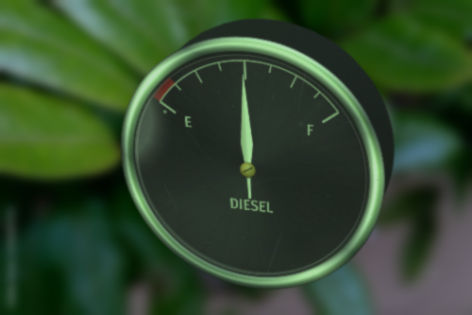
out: 0.5
